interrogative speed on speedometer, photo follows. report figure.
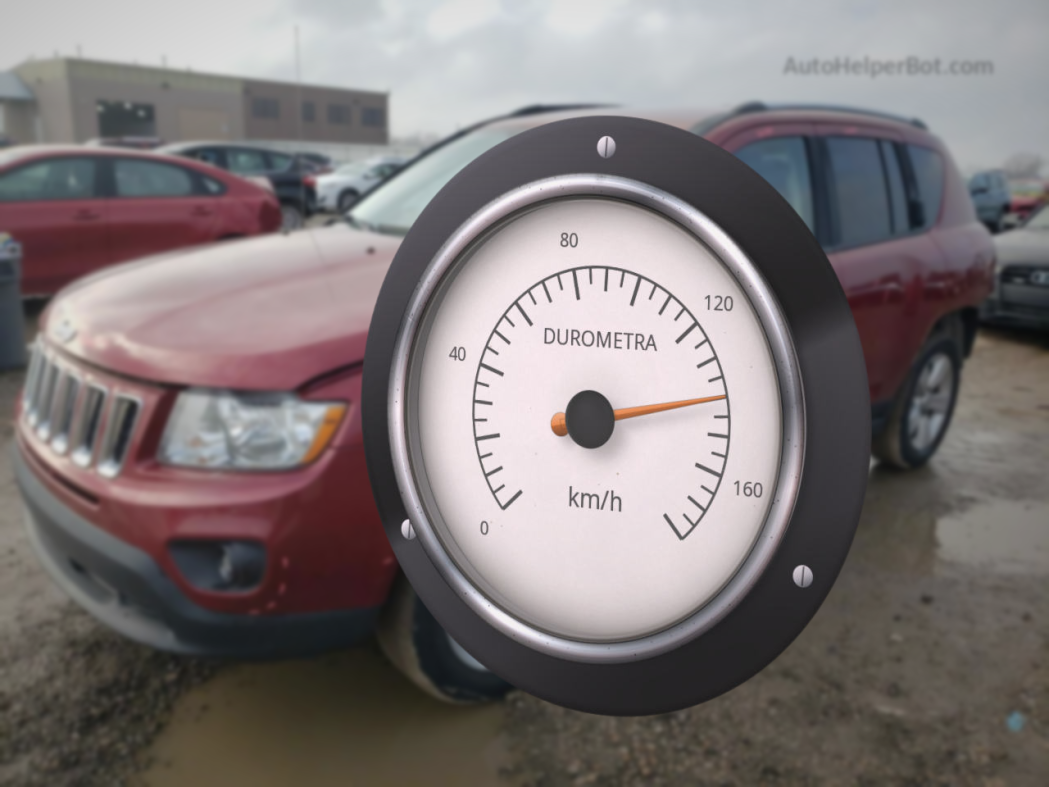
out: 140 km/h
